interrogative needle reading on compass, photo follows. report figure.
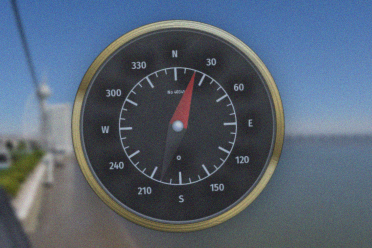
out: 20 °
